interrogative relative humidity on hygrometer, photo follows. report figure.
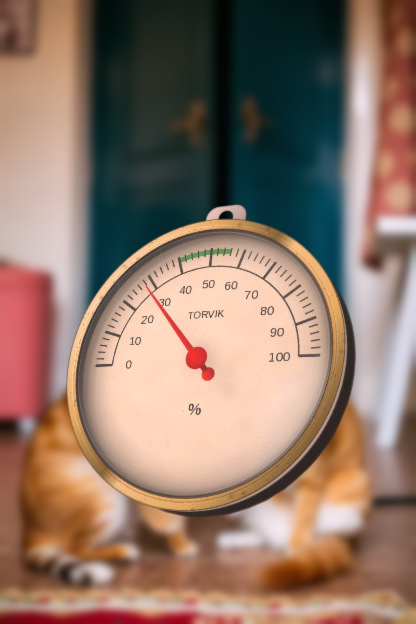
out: 28 %
